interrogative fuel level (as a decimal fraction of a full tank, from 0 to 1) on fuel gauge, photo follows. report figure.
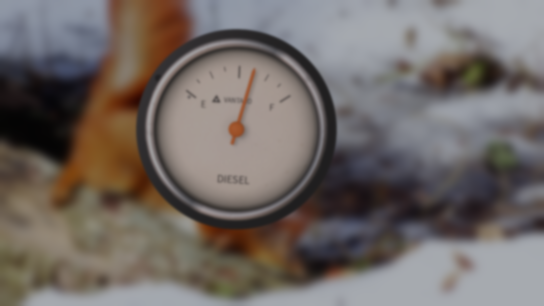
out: 0.625
